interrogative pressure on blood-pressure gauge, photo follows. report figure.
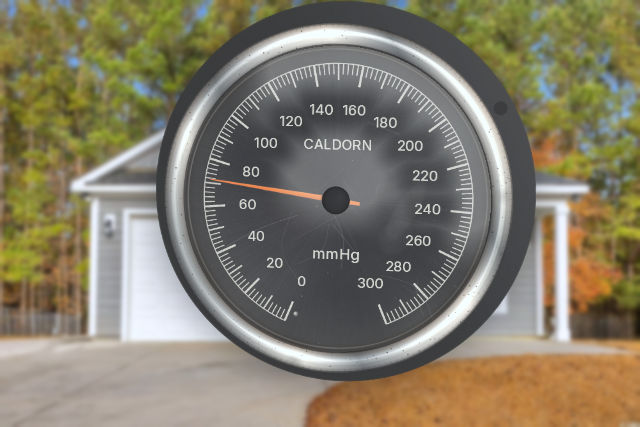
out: 72 mmHg
